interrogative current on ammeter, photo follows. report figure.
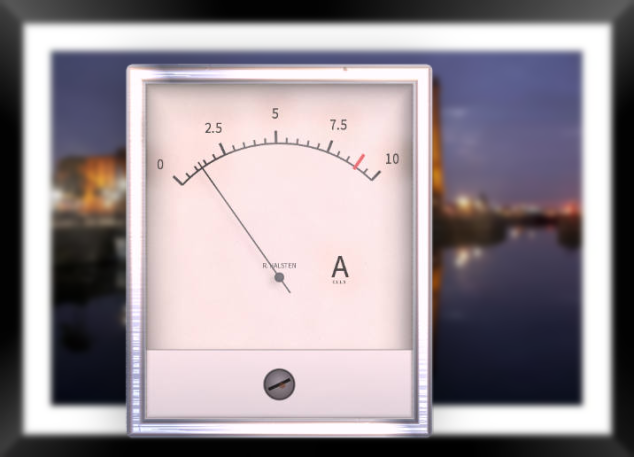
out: 1.25 A
